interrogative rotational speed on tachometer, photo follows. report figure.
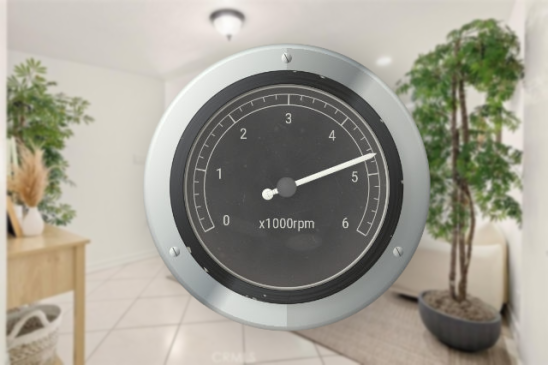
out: 4700 rpm
